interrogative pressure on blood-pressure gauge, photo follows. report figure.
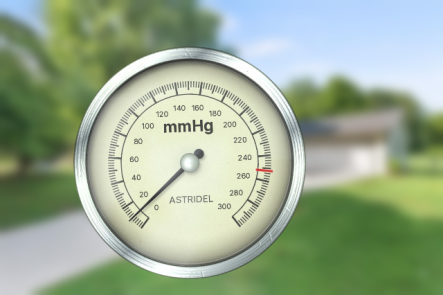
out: 10 mmHg
